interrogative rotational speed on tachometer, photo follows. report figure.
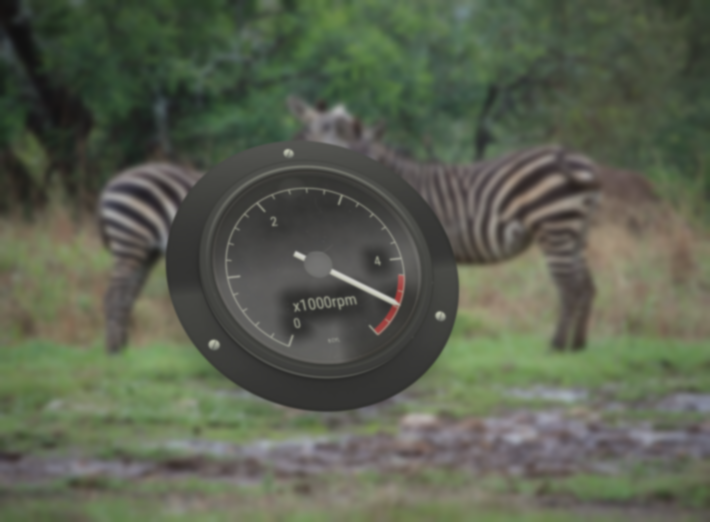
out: 4600 rpm
